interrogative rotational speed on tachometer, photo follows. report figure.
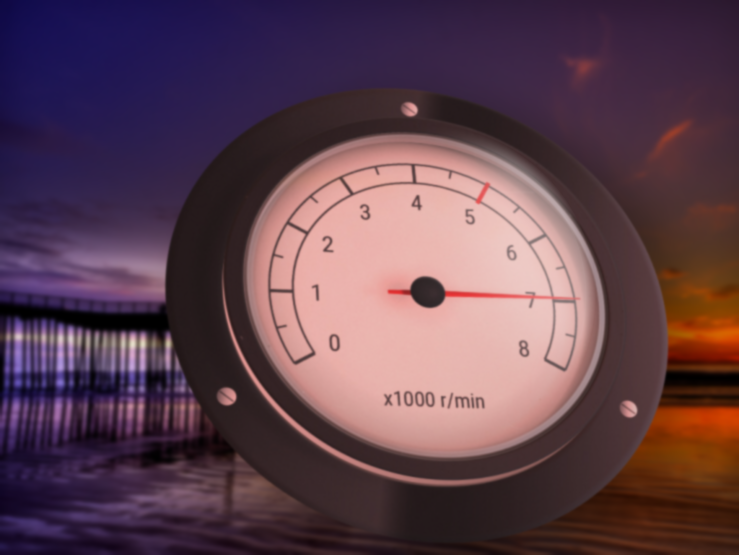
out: 7000 rpm
